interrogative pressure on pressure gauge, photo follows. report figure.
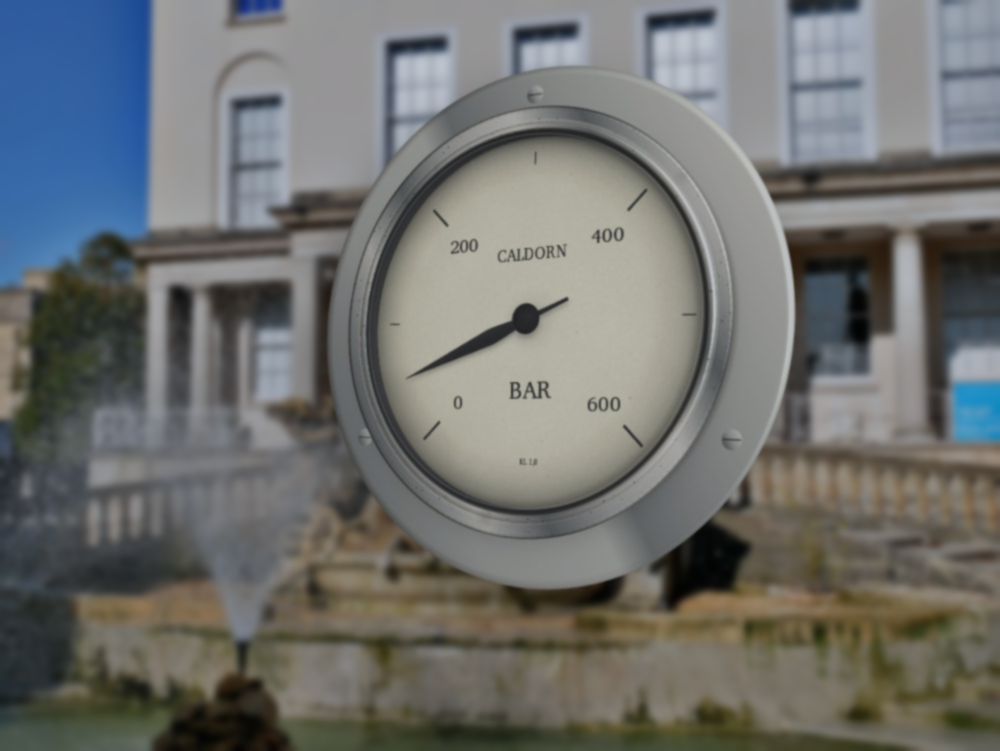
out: 50 bar
